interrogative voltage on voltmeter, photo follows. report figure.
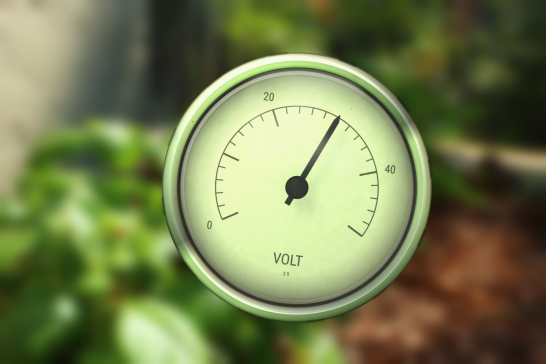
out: 30 V
